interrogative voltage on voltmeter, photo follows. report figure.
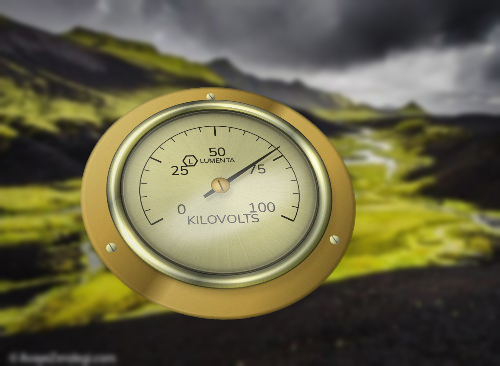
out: 72.5 kV
